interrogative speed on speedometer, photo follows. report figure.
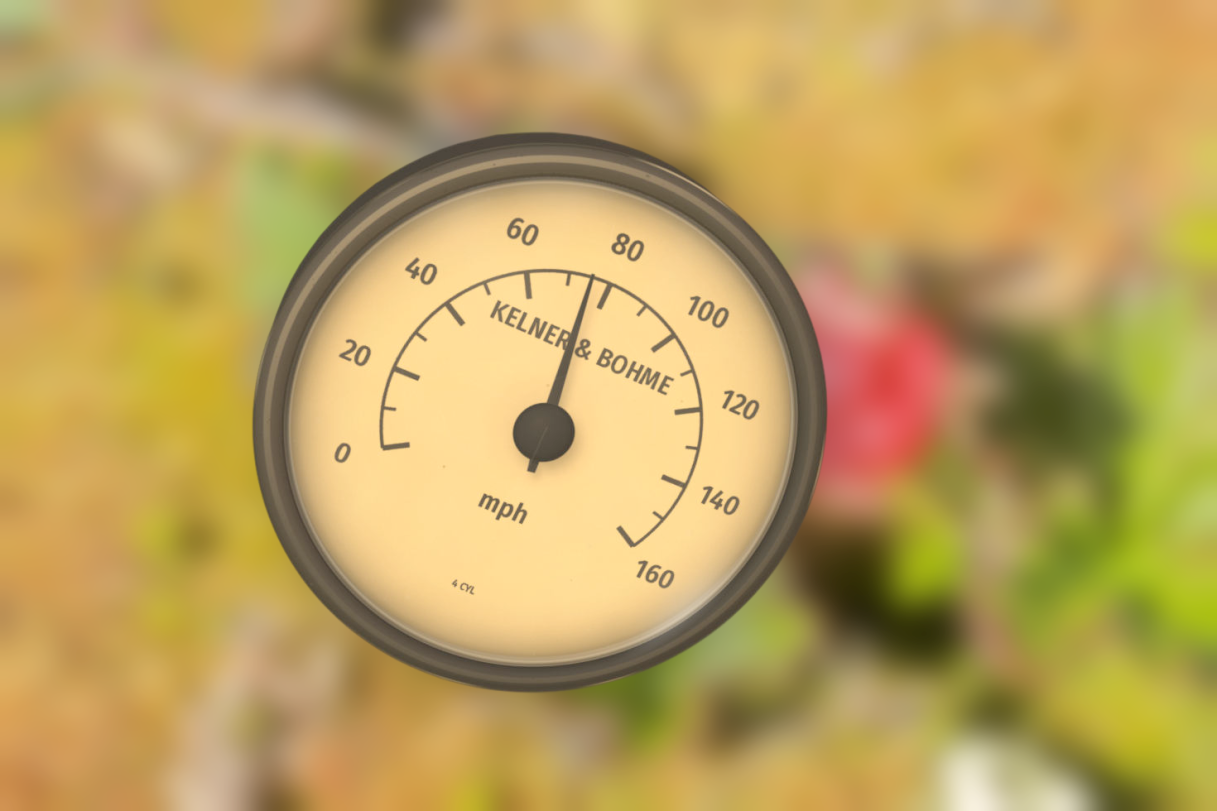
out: 75 mph
